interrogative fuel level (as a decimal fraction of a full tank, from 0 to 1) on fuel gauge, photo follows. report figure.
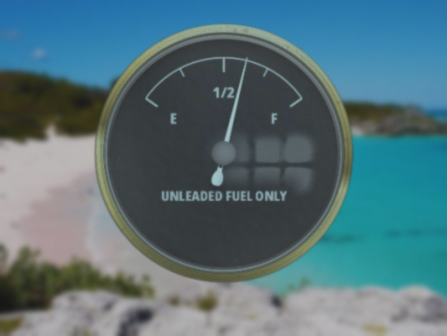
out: 0.625
